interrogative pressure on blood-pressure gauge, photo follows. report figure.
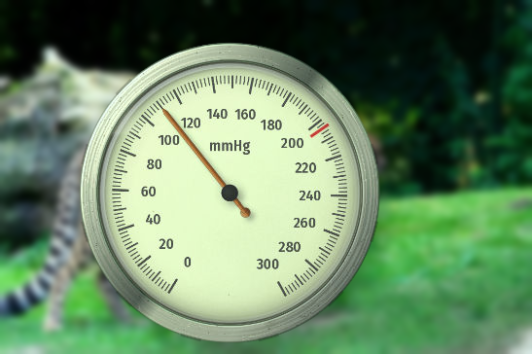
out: 110 mmHg
